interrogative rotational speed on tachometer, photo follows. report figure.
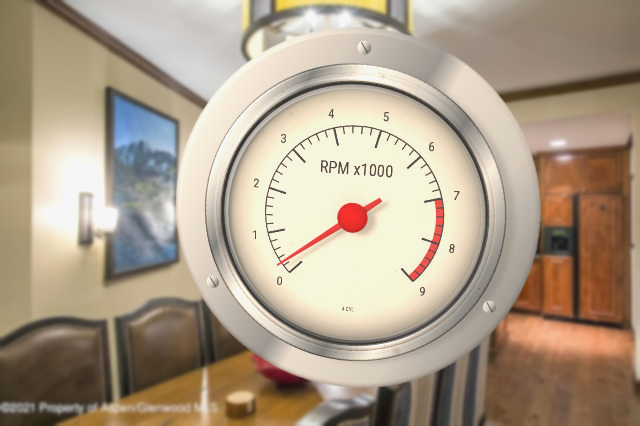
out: 300 rpm
